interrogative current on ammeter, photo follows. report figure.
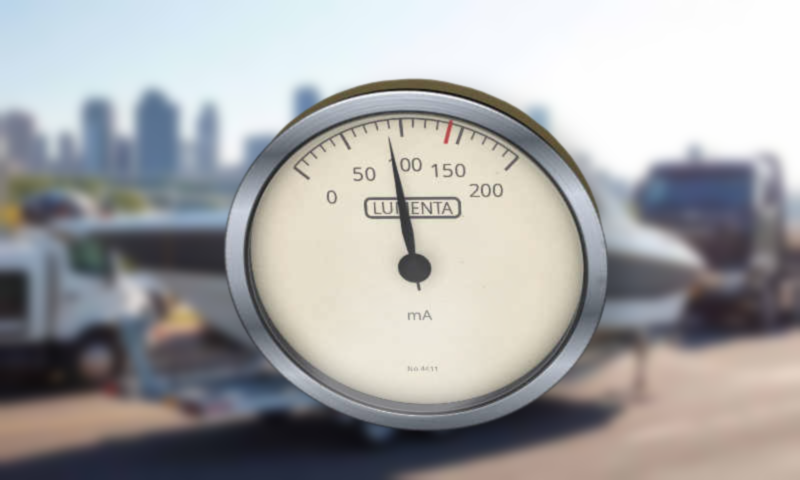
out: 90 mA
